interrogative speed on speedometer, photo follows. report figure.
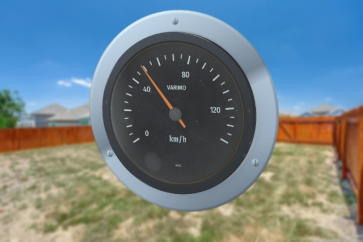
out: 50 km/h
